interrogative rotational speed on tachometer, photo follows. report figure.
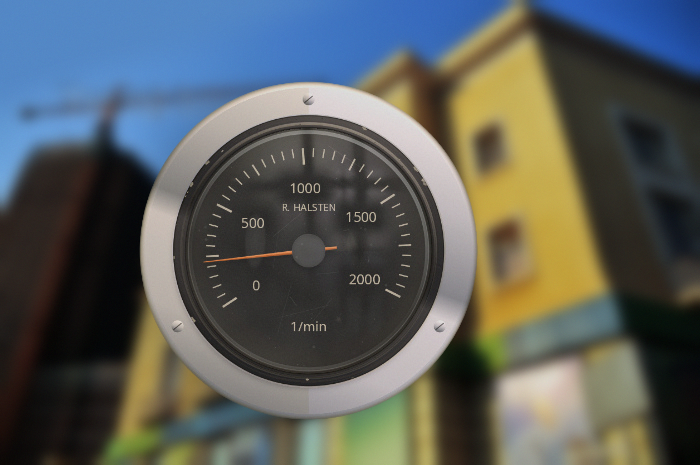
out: 225 rpm
